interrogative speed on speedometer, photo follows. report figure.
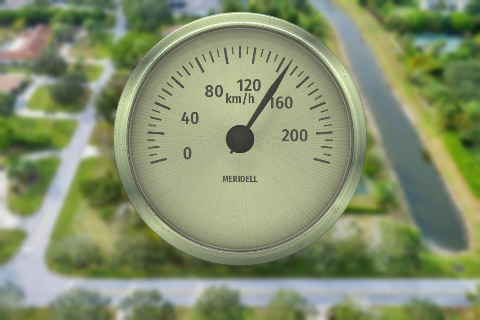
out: 145 km/h
